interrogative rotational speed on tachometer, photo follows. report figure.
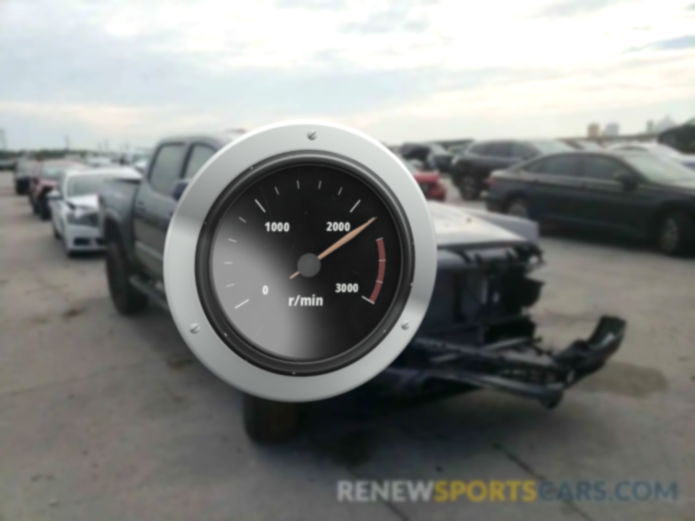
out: 2200 rpm
